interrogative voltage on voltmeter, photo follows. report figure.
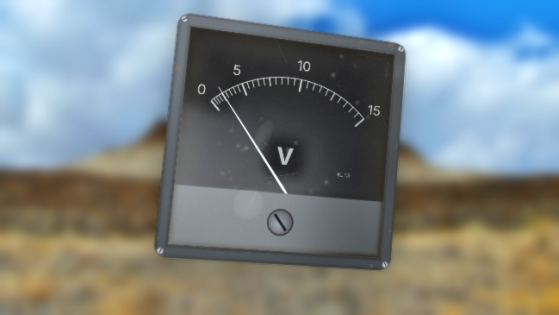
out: 2.5 V
